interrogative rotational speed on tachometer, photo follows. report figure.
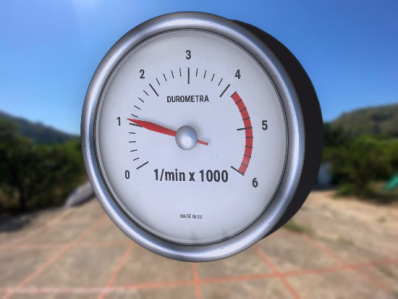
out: 1100 rpm
